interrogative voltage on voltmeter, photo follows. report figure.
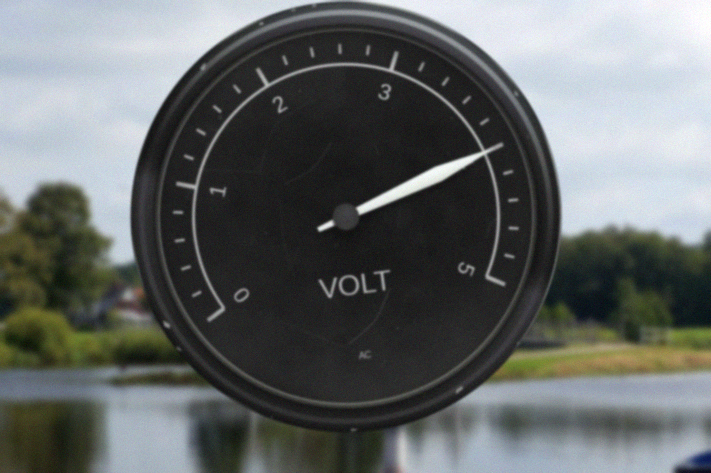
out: 4 V
